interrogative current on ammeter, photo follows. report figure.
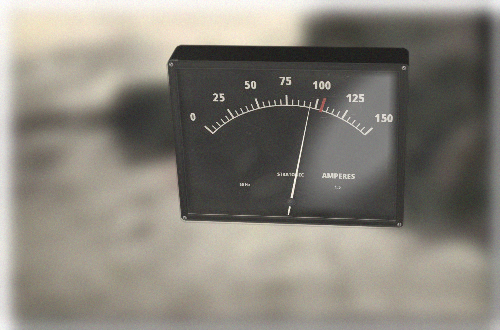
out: 95 A
